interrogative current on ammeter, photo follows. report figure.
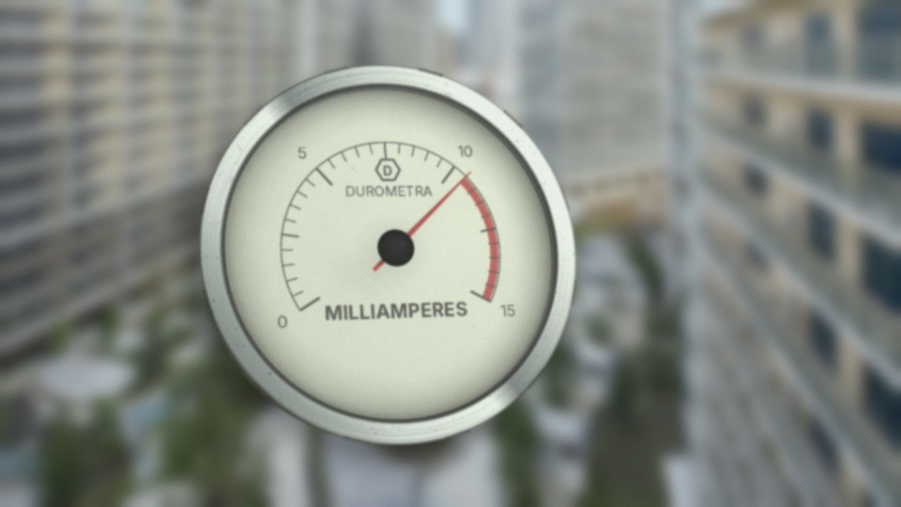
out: 10.5 mA
